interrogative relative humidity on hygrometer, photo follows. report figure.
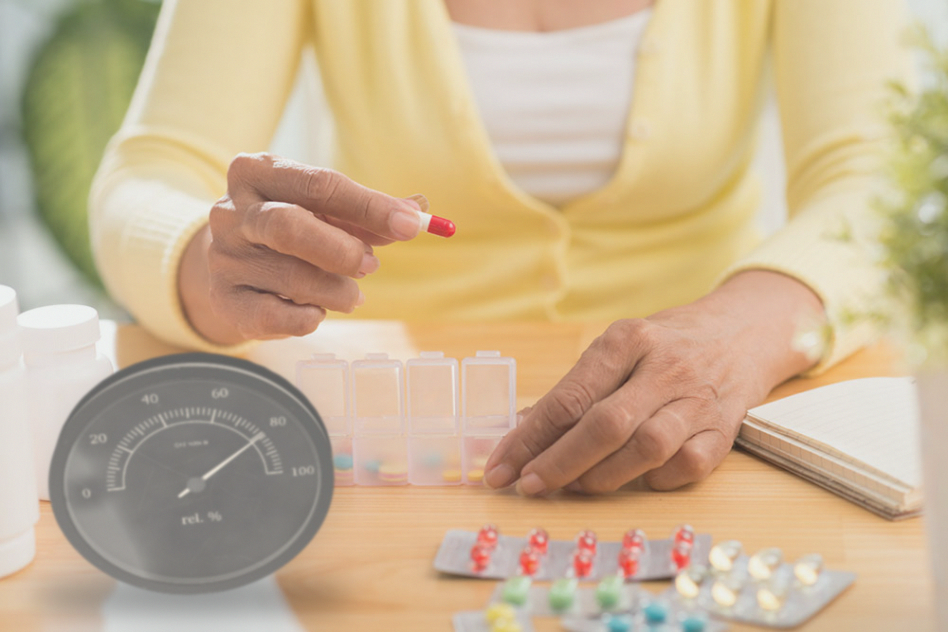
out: 80 %
